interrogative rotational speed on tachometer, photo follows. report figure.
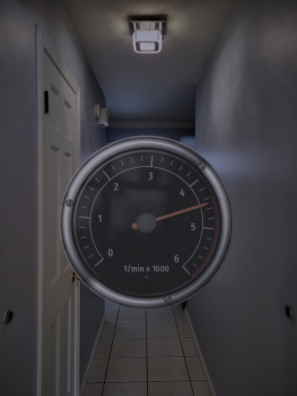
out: 4500 rpm
